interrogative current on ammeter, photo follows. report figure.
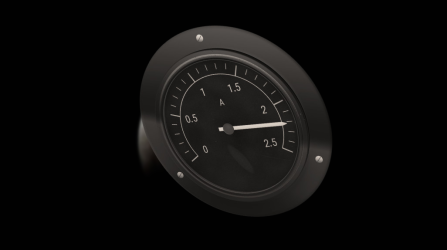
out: 2.2 A
